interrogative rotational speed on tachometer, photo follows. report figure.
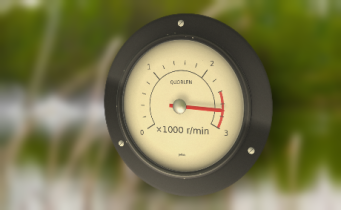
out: 2700 rpm
